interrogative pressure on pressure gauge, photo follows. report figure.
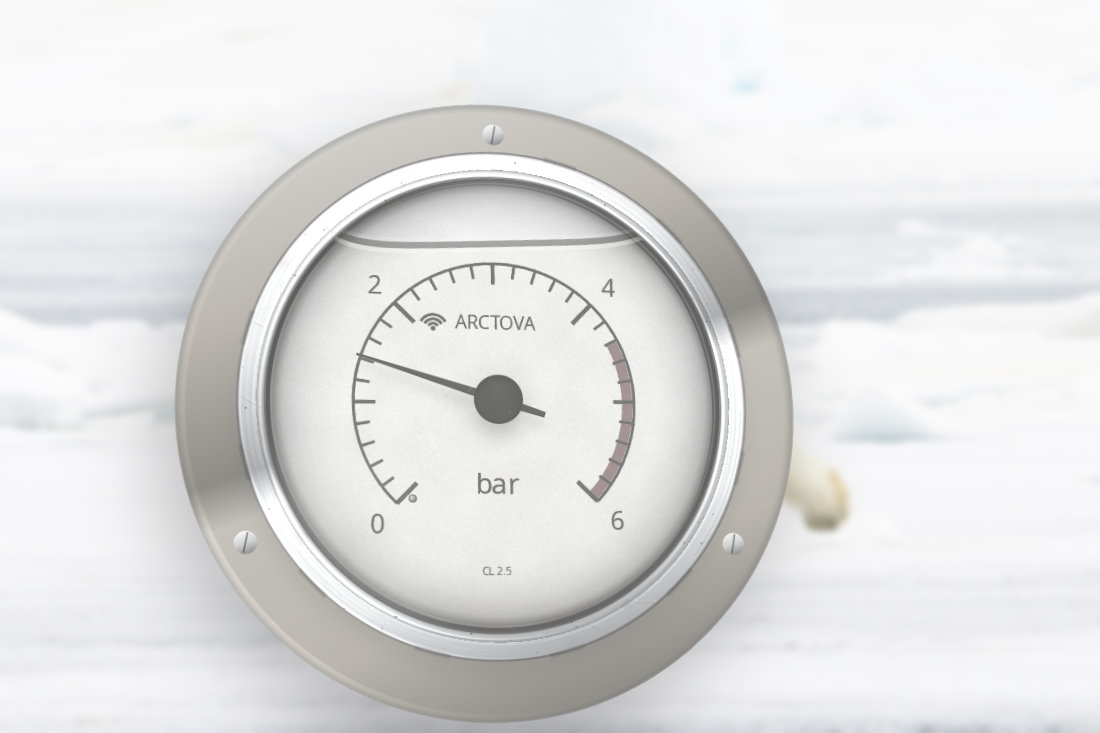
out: 1.4 bar
